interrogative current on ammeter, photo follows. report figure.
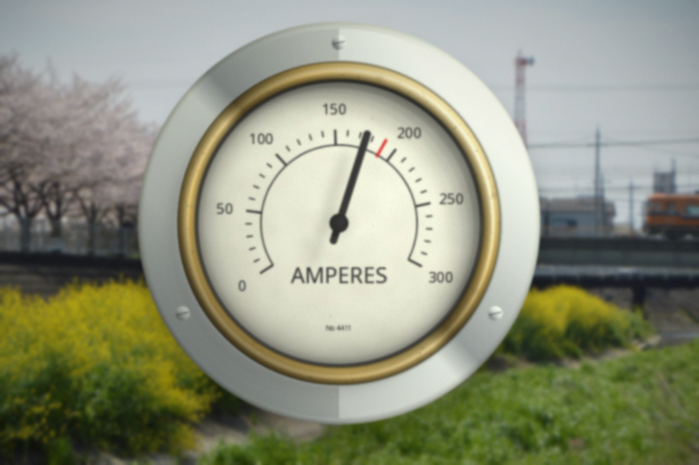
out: 175 A
